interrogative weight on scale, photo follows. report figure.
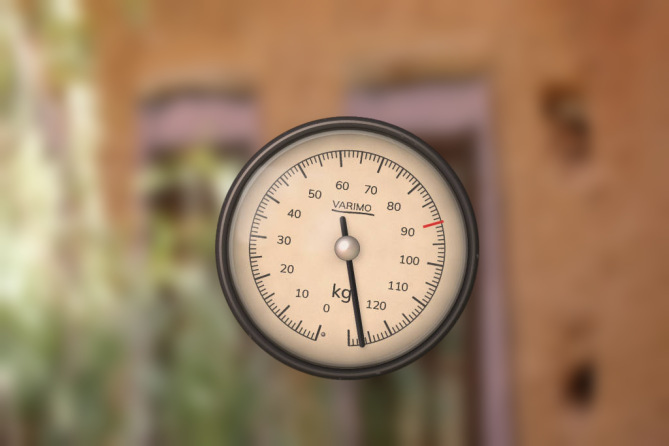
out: 127 kg
